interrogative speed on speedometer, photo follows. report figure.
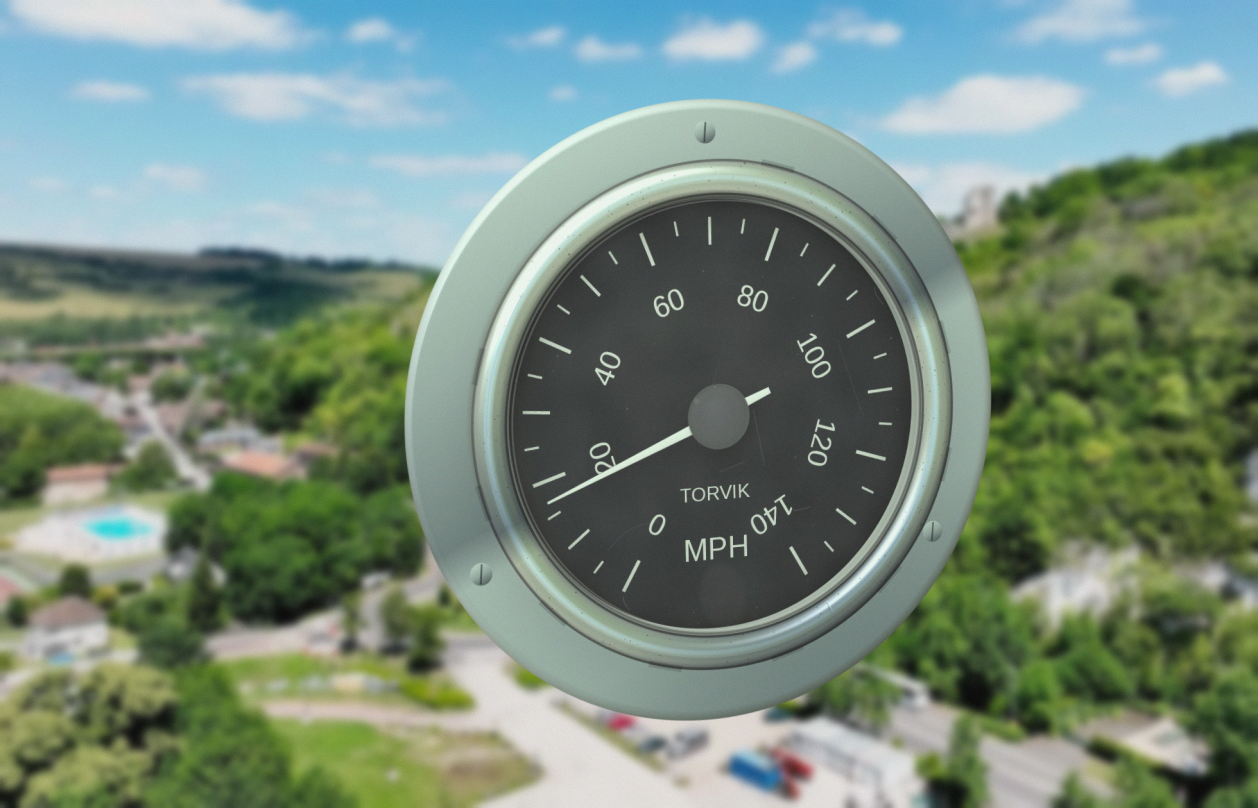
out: 17.5 mph
